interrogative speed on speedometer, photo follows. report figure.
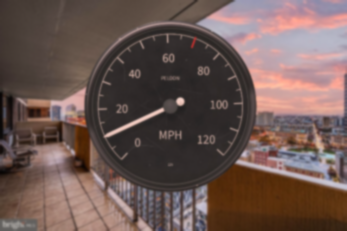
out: 10 mph
